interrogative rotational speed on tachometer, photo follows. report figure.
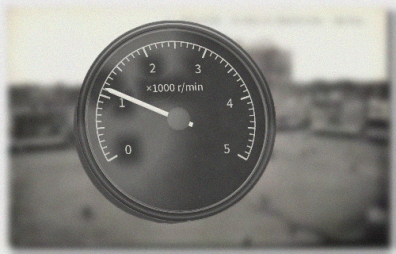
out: 1100 rpm
